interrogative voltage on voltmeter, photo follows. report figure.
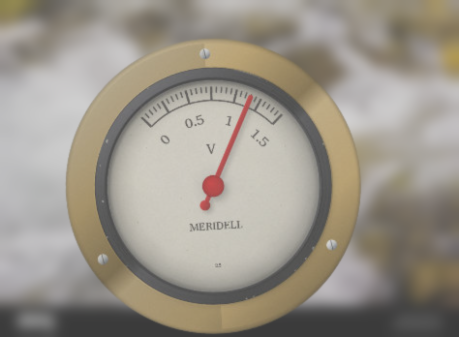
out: 1.15 V
